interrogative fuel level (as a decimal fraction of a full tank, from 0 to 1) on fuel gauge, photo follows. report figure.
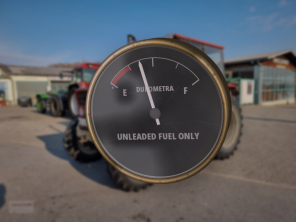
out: 0.375
